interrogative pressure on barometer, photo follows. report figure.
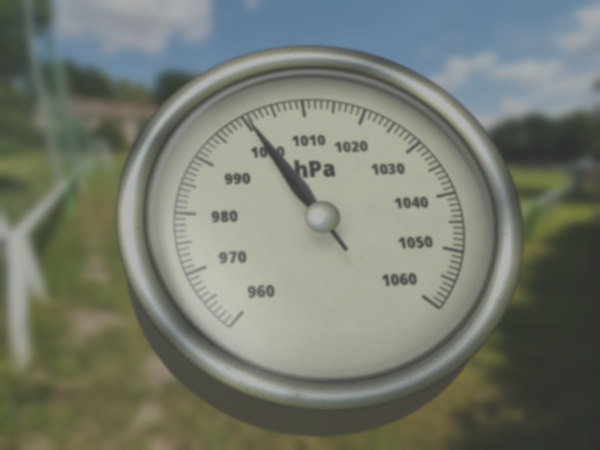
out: 1000 hPa
